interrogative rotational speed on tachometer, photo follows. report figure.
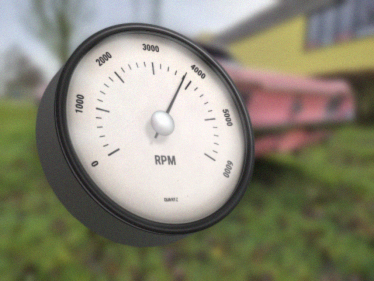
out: 3800 rpm
